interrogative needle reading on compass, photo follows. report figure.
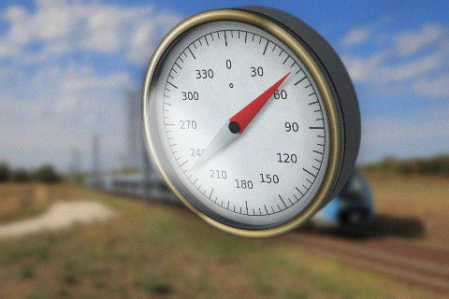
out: 52.5 °
